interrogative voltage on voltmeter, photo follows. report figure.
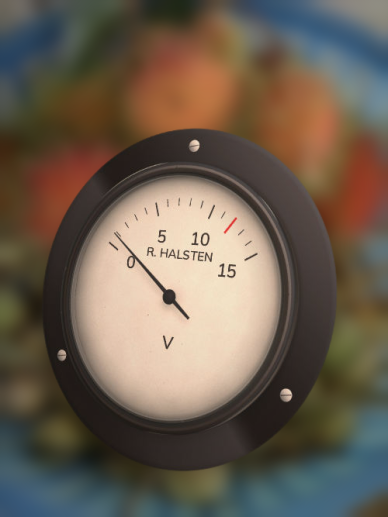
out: 1 V
